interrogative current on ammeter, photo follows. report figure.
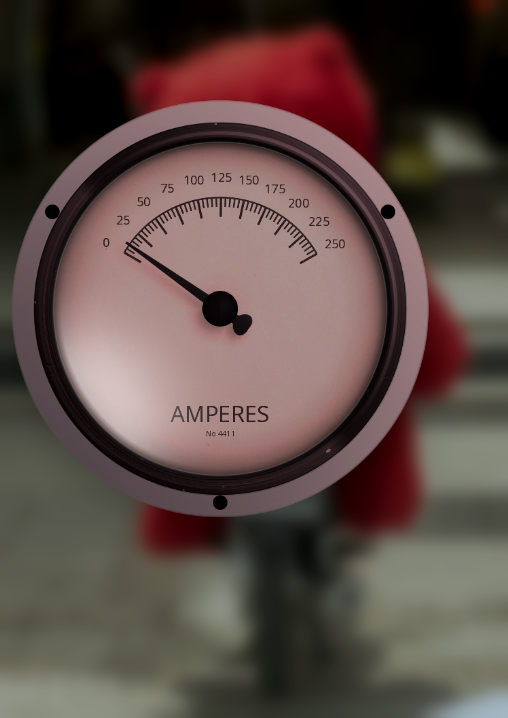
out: 10 A
